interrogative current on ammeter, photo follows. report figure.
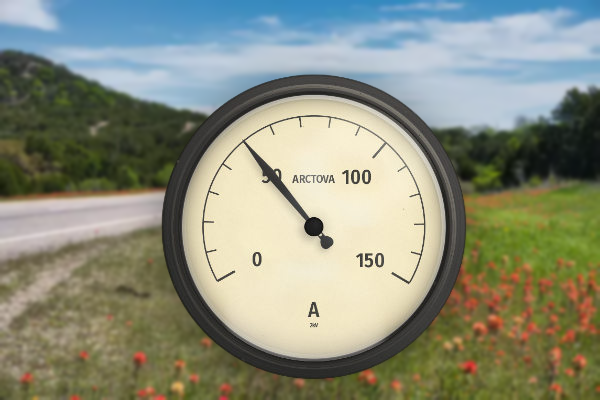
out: 50 A
